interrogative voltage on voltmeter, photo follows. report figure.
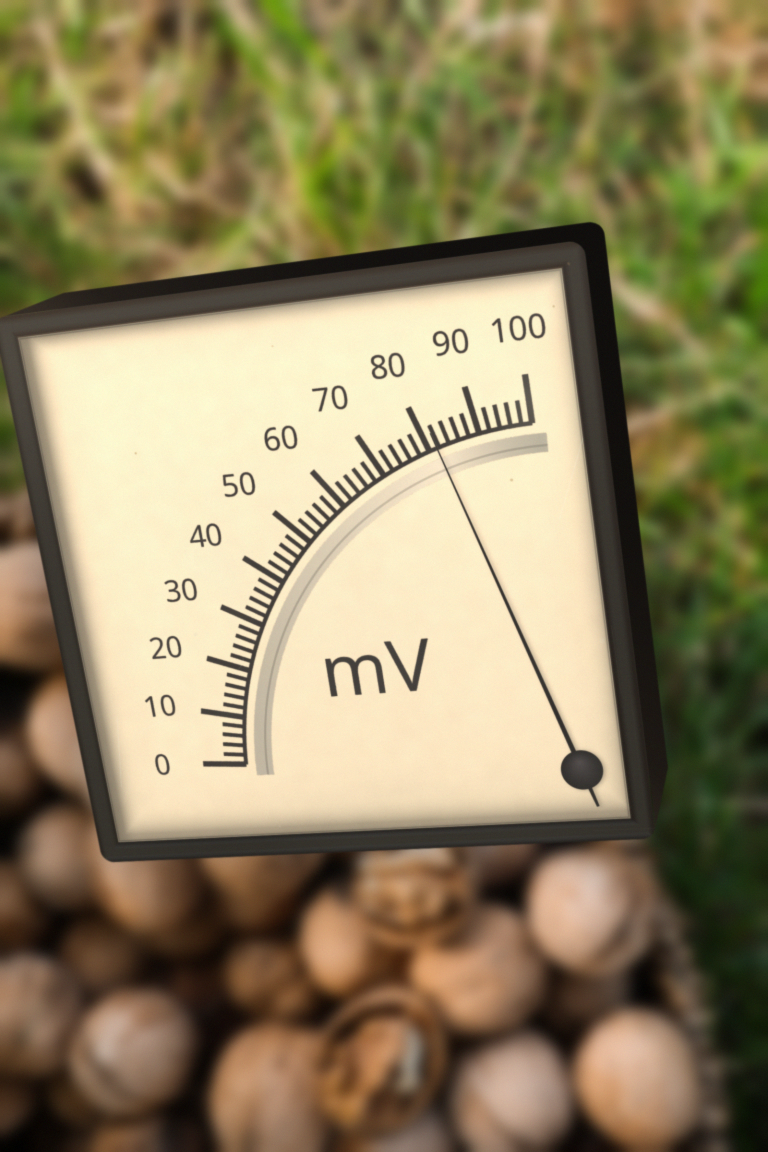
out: 82 mV
